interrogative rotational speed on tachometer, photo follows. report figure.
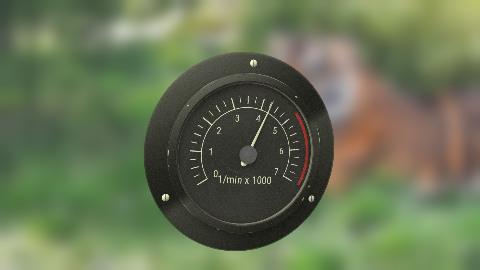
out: 4250 rpm
